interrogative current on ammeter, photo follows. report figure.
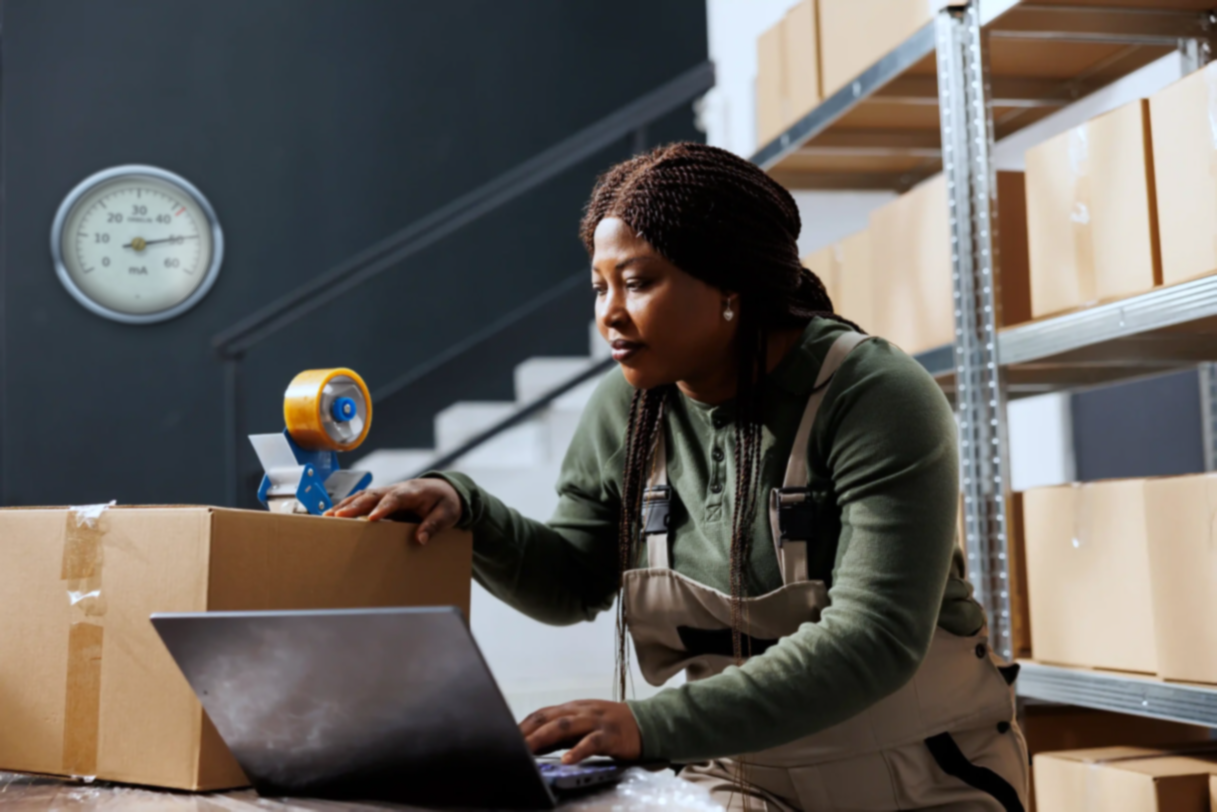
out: 50 mA
